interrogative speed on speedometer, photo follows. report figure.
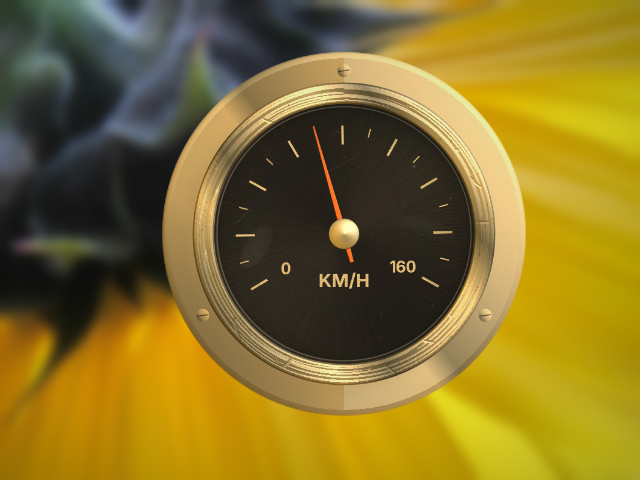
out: 70 km/h
